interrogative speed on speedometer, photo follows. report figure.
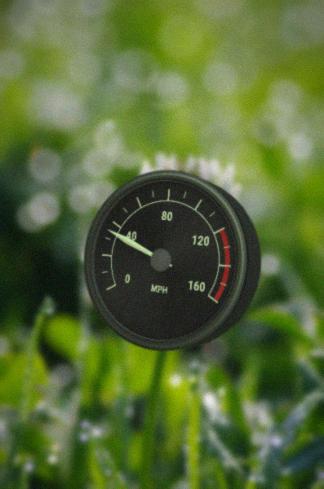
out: 35 mph
